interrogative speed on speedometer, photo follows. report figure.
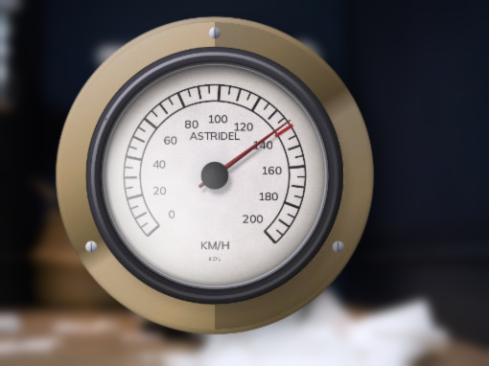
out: 137.5 km/h
